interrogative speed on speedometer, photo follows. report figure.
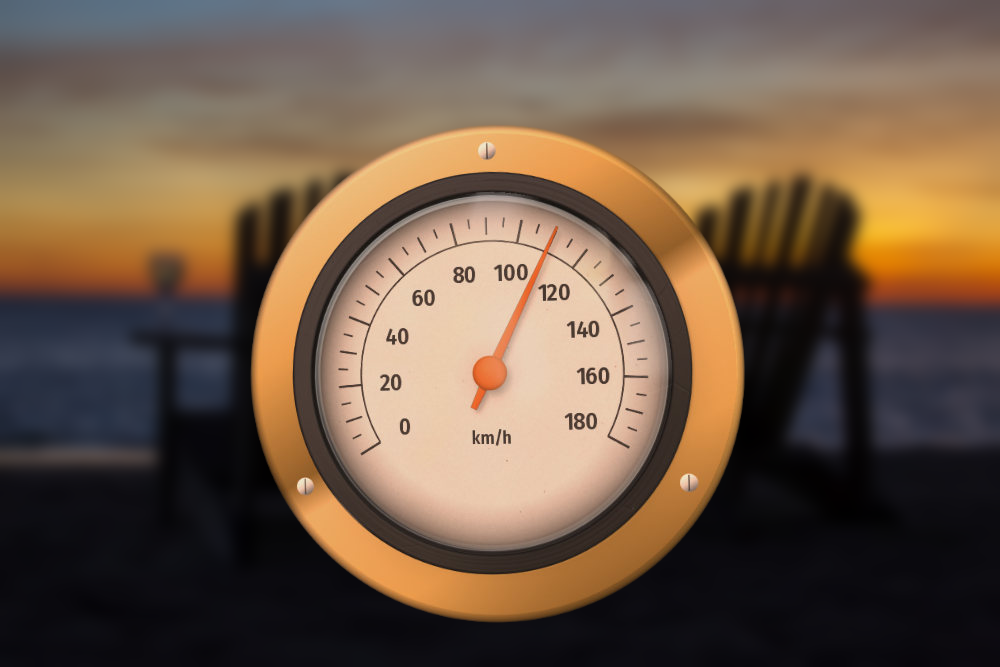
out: 110 km/h
